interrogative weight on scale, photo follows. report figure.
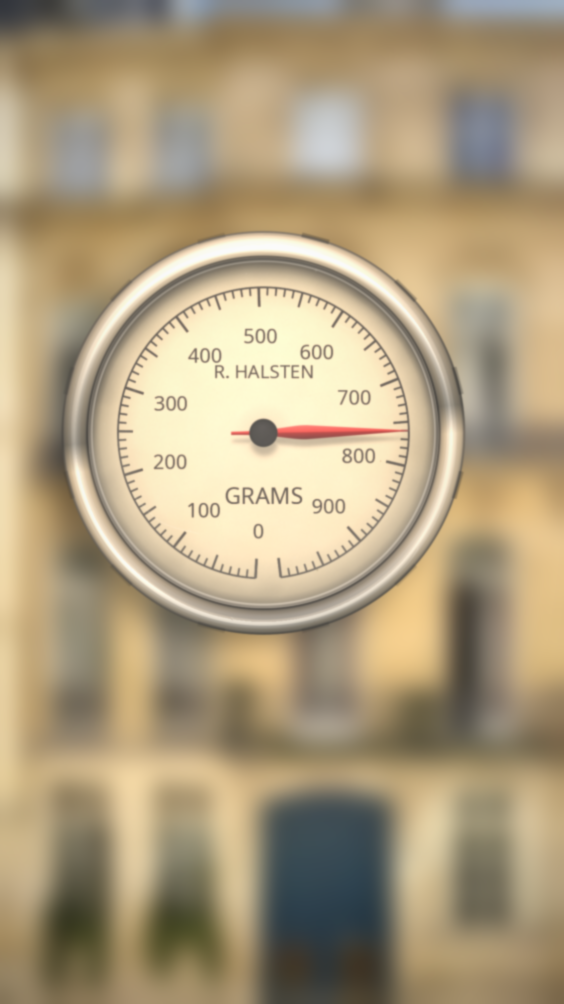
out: 760 g
